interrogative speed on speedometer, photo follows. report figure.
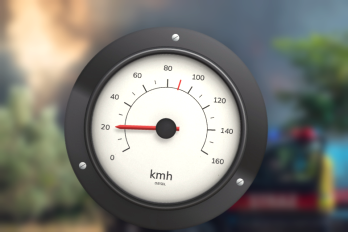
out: 20 km/h
